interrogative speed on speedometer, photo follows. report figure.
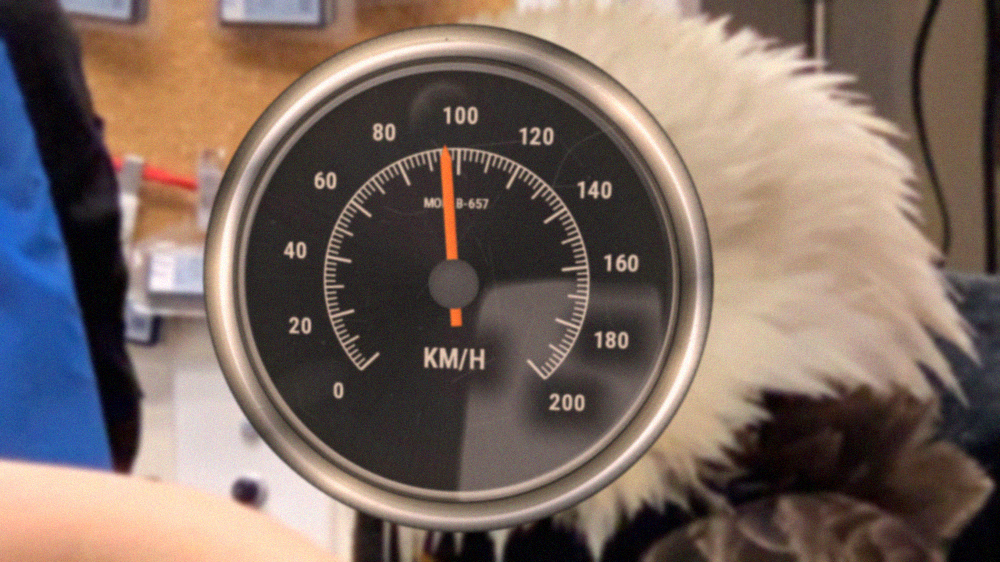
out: 96 km/h
